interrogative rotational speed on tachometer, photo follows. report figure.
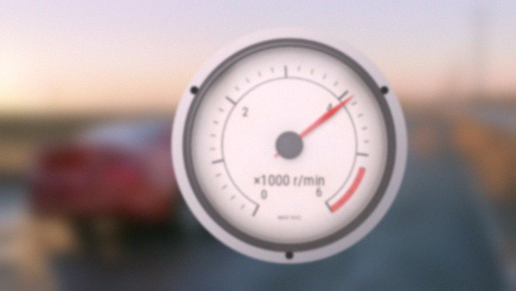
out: 4100 rpm
